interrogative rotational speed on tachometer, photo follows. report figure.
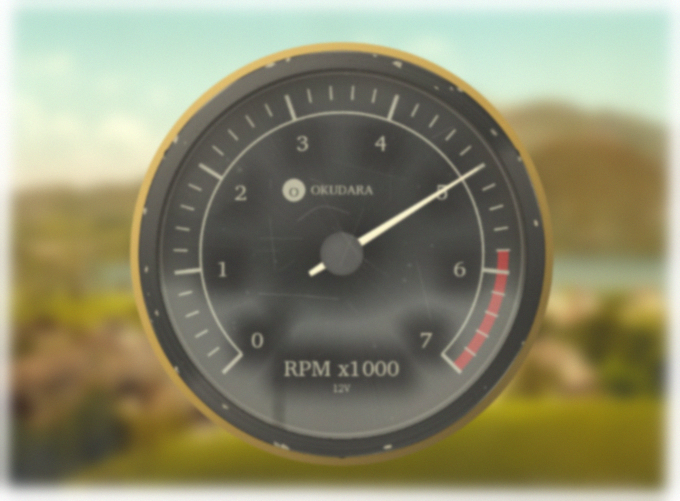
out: 5000 rpm
